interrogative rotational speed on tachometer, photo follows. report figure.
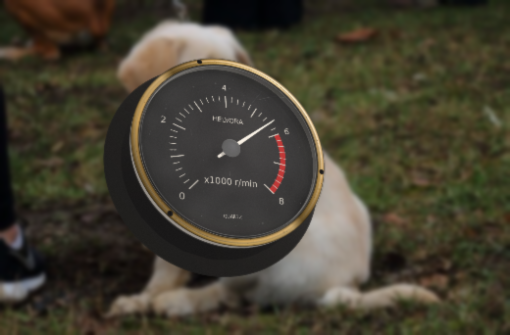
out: 5600 rpm
